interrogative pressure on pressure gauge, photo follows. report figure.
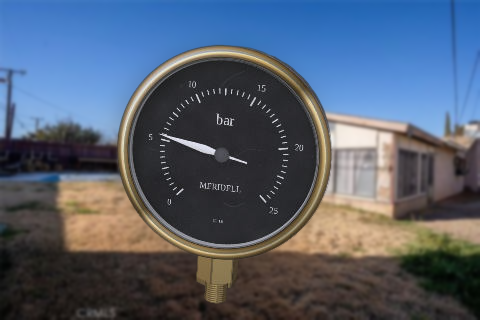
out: 5.5 bar
